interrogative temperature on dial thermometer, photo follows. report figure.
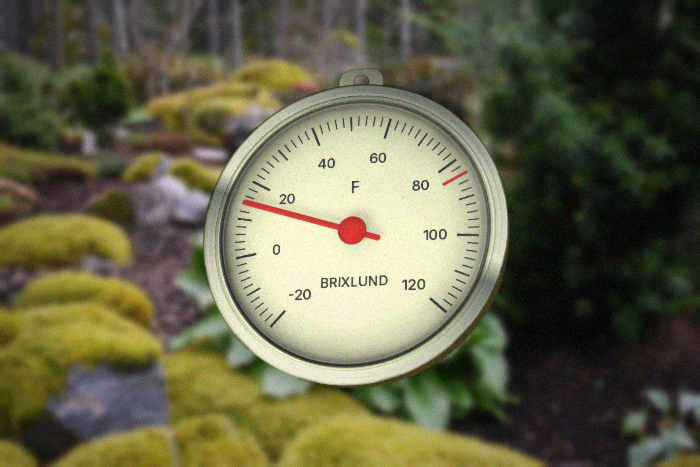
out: 14 °F
